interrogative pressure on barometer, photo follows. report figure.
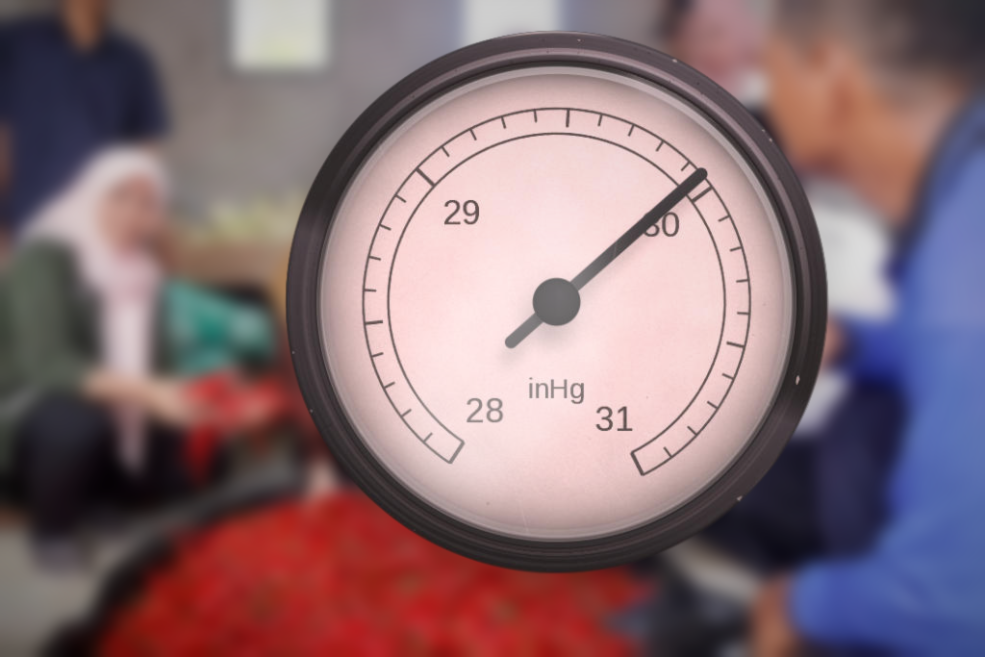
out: 29.95 inHg
